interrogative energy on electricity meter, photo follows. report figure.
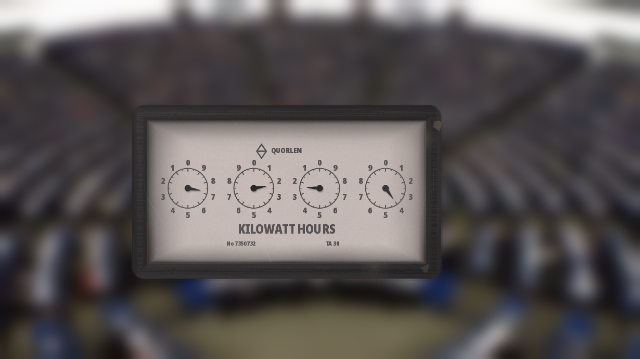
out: 7224 kWh
